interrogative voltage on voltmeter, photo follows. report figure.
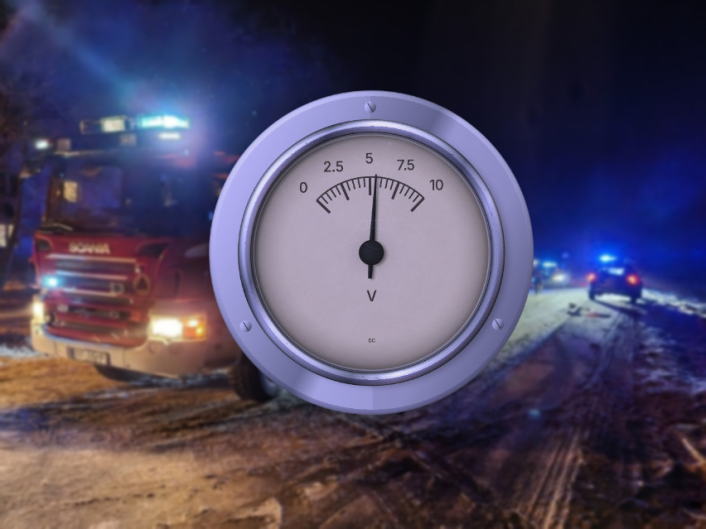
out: 5.5 V
